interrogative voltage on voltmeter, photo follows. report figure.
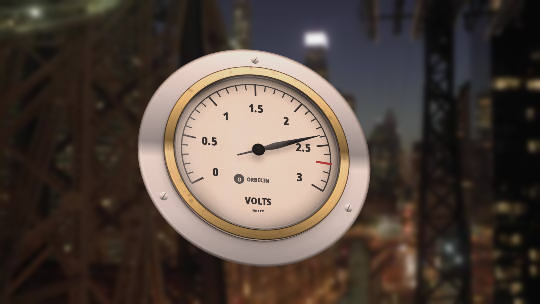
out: 2.4 V
